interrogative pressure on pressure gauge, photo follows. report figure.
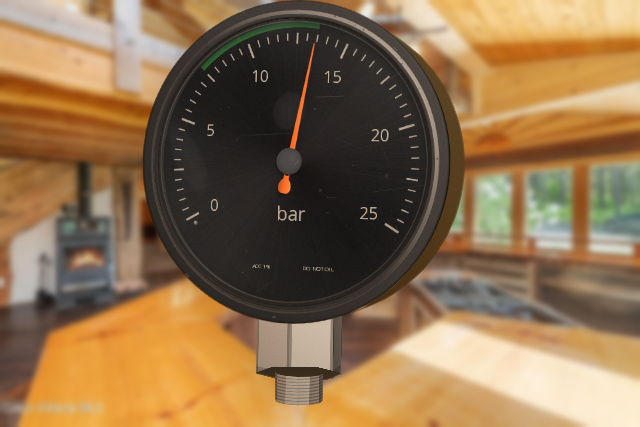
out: 13.5 bar
